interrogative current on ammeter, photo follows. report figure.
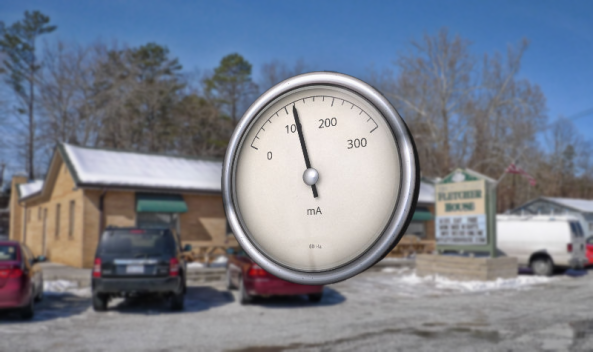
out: 120 mA
